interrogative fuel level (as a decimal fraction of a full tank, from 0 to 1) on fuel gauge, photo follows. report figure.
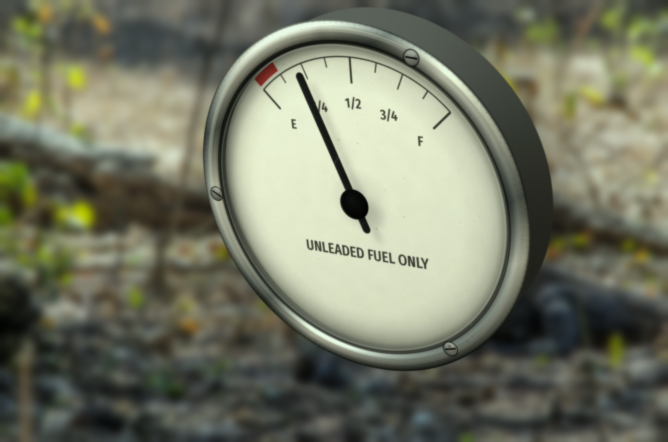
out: 0.25
